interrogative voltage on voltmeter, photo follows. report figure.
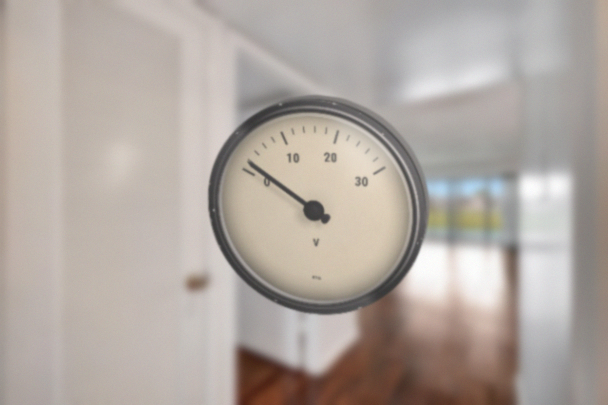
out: 2 V
